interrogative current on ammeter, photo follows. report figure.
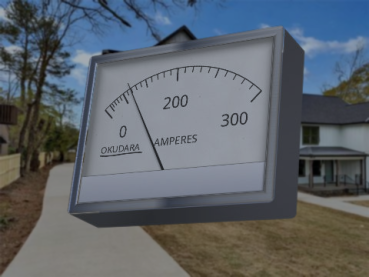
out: 120 A
